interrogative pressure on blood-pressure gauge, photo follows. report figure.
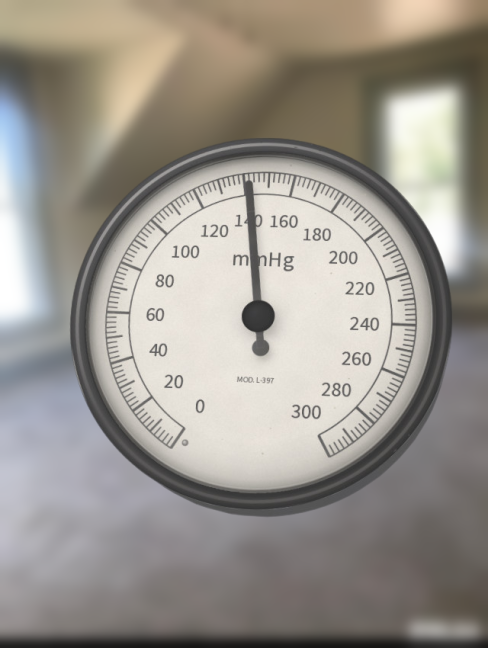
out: 142 mmHg
